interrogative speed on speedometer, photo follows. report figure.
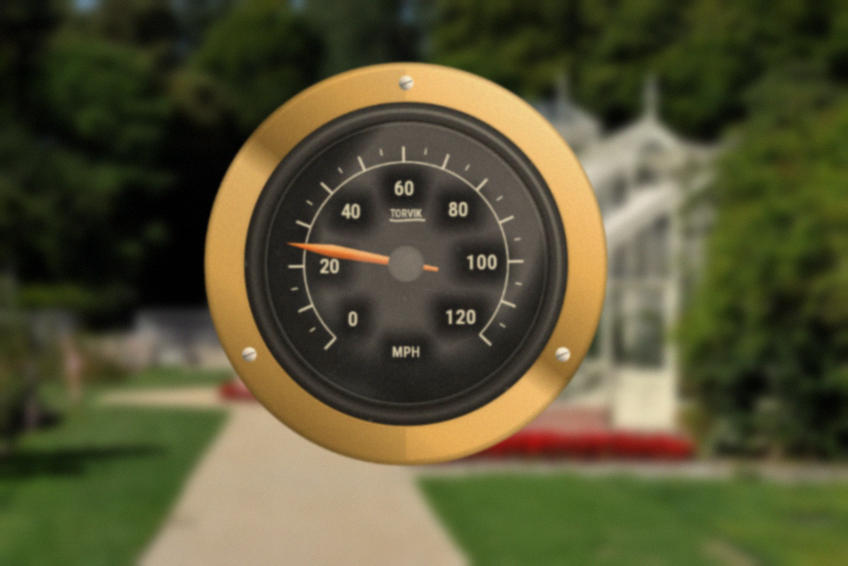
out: 25 mph
